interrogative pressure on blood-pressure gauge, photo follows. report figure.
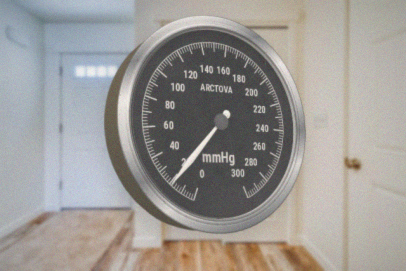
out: 20 mmHg
